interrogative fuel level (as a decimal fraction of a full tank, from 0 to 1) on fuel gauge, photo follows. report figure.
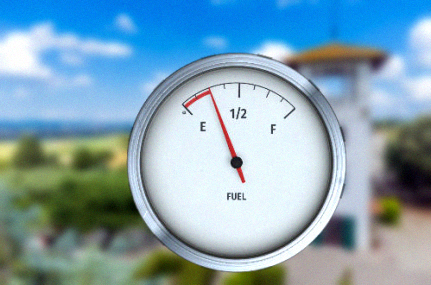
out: 0.25
